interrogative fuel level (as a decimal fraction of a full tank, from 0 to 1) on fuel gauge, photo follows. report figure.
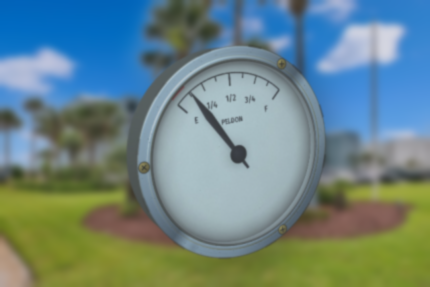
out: 0.125
